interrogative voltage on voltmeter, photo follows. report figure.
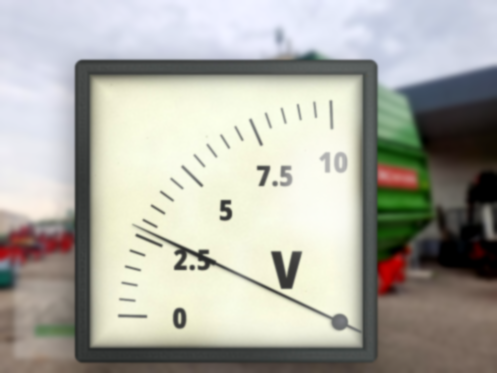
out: 2.75 V
